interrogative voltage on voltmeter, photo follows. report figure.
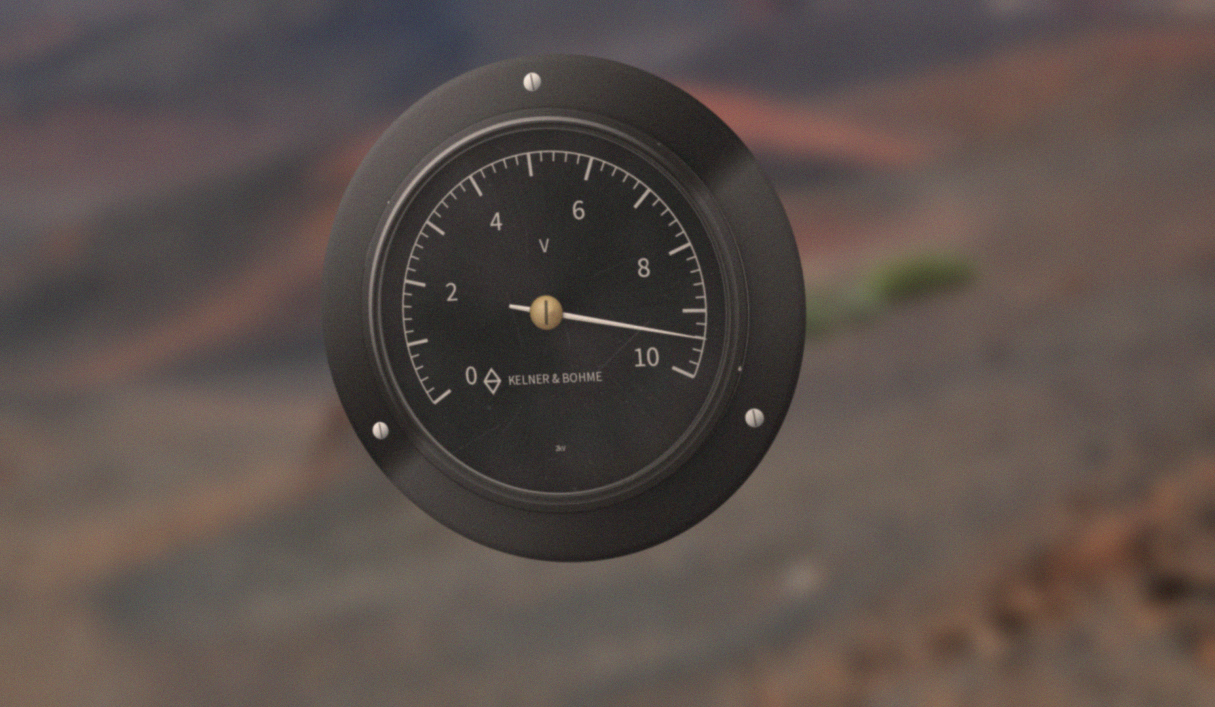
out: 9.4 V
